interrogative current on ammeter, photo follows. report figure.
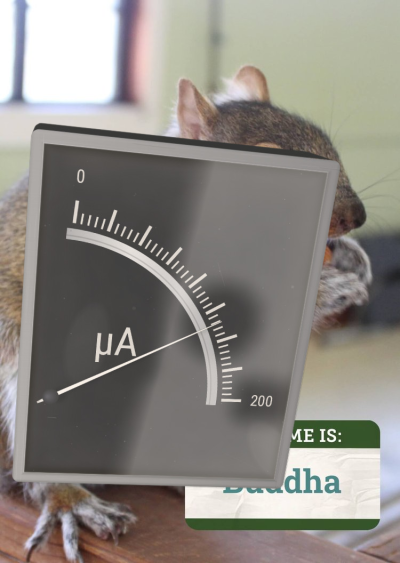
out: 135 µA
